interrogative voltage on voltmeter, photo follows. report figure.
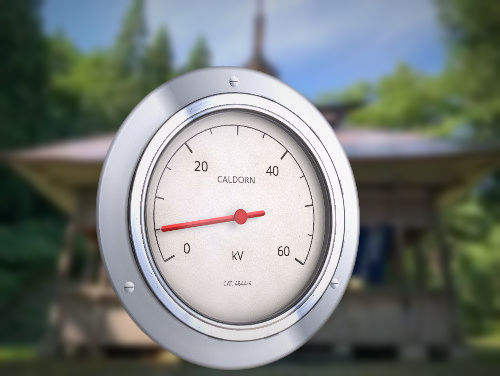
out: 5 kV
